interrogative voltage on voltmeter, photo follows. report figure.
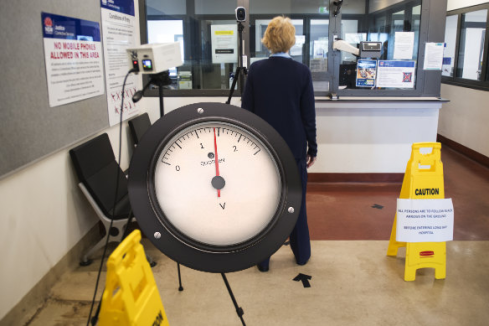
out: 1.4 V
